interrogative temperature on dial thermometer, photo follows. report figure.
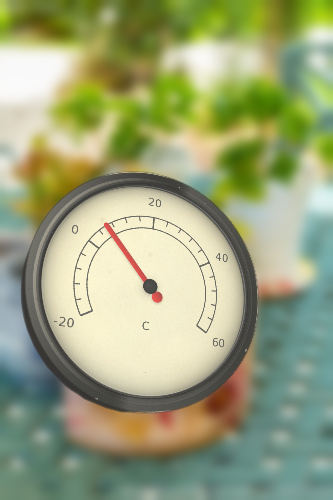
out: 6 °C
